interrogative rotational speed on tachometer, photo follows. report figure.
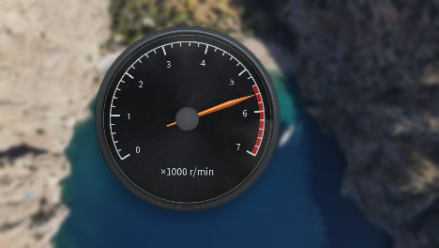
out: 5600 rpm
